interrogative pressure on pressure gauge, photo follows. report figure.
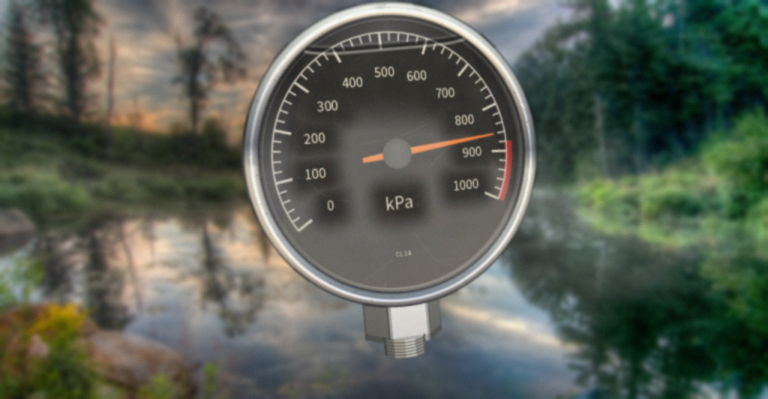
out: 860 kPa
